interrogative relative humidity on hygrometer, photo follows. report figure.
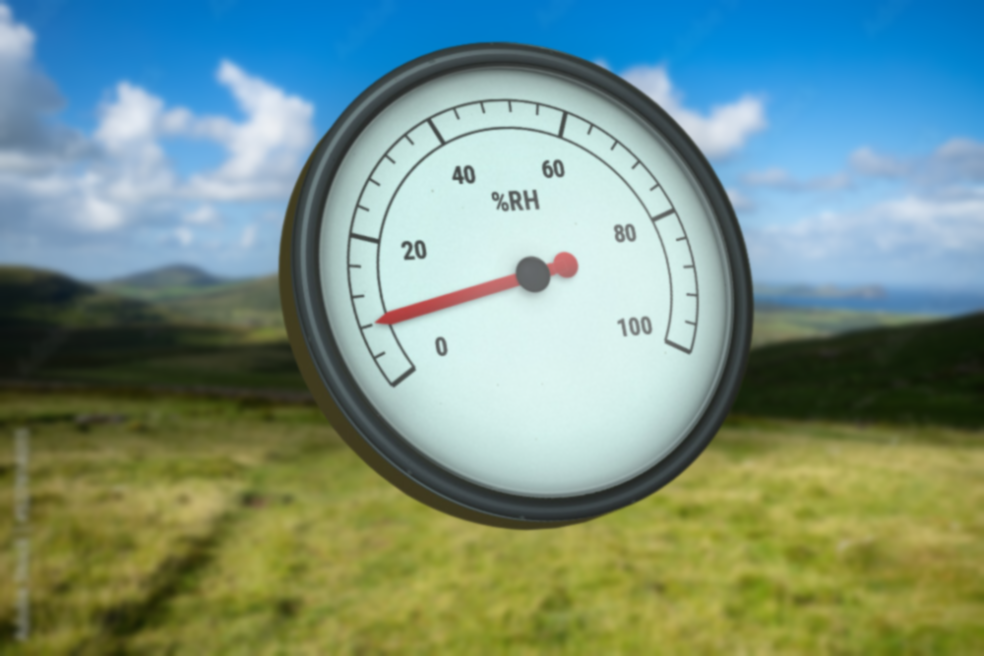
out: 8 %
